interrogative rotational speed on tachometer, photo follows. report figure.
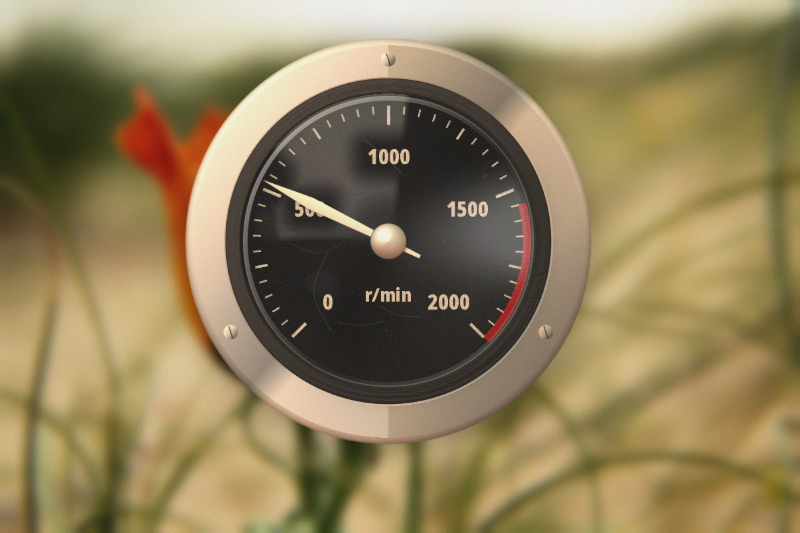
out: 525 rpm
